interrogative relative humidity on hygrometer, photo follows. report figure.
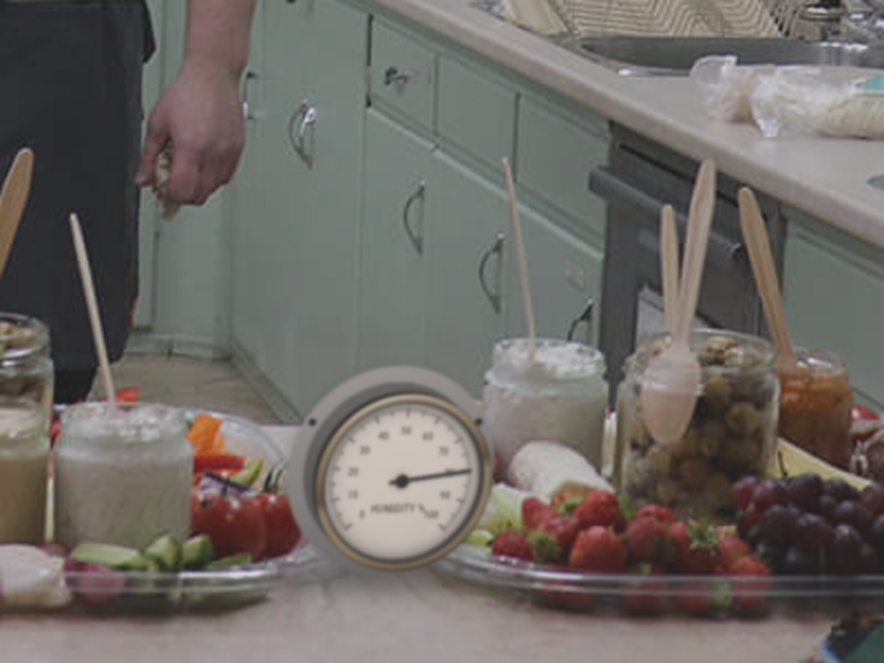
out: 80 %
